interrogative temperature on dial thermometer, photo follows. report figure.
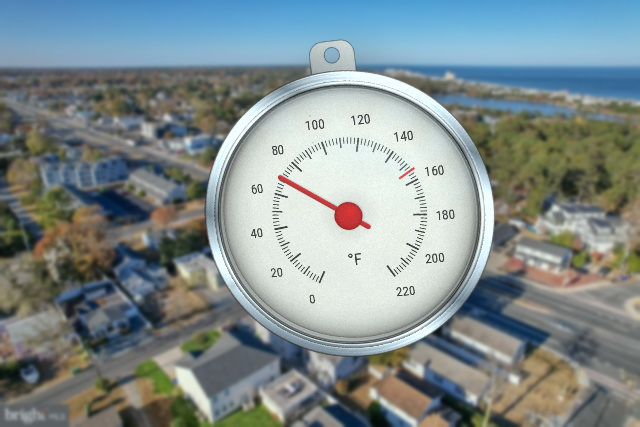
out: 70 °F
